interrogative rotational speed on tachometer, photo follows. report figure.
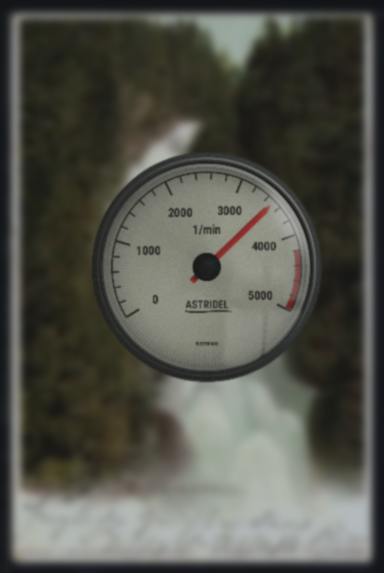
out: 3500 rpm
